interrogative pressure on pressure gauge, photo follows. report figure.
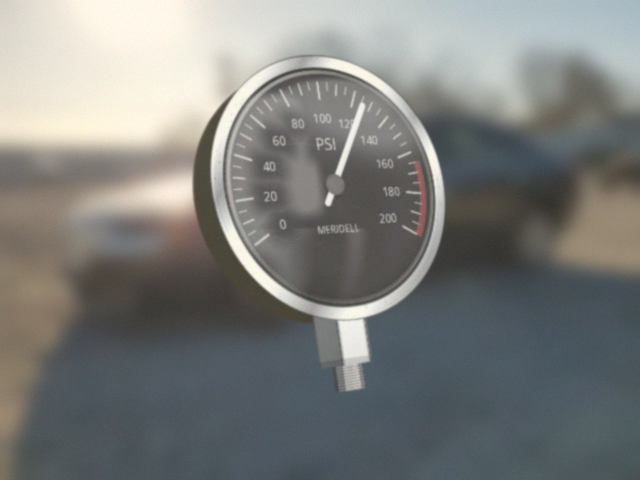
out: 125 psi
